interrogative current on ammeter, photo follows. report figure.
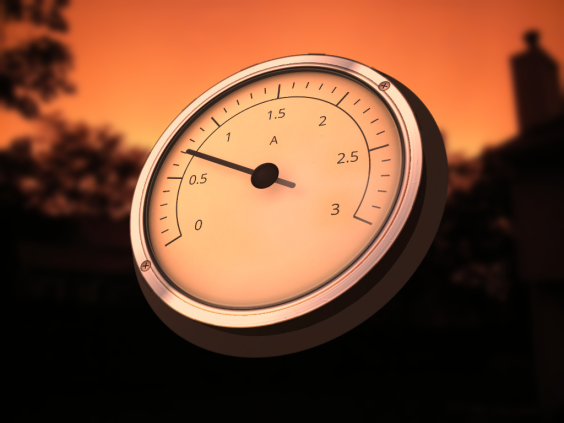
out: 0.7 A
